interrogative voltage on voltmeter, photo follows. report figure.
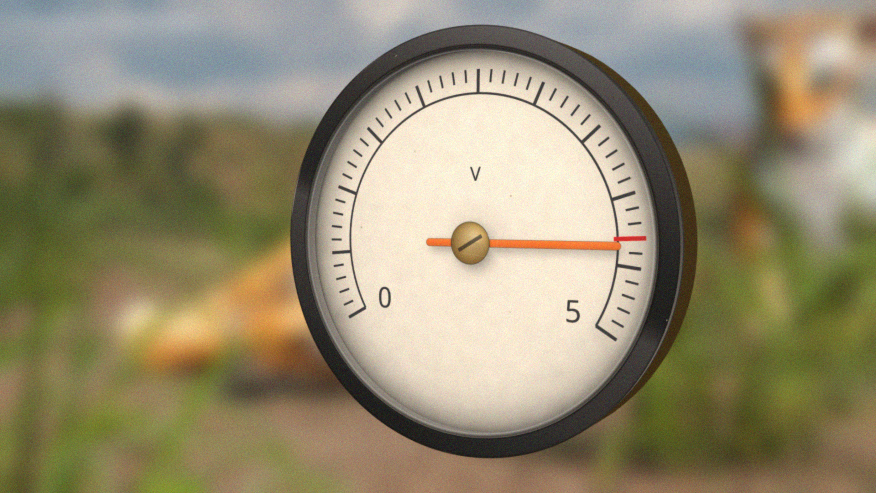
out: 4.35 V
